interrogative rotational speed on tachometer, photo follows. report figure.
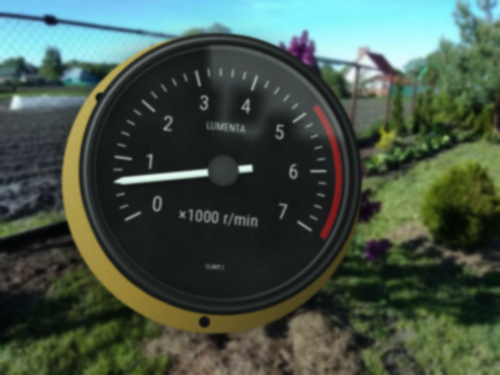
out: 600 rpm
